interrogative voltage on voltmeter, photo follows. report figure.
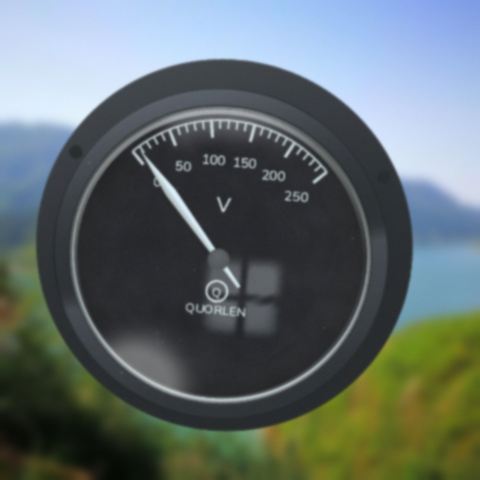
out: 10 V
